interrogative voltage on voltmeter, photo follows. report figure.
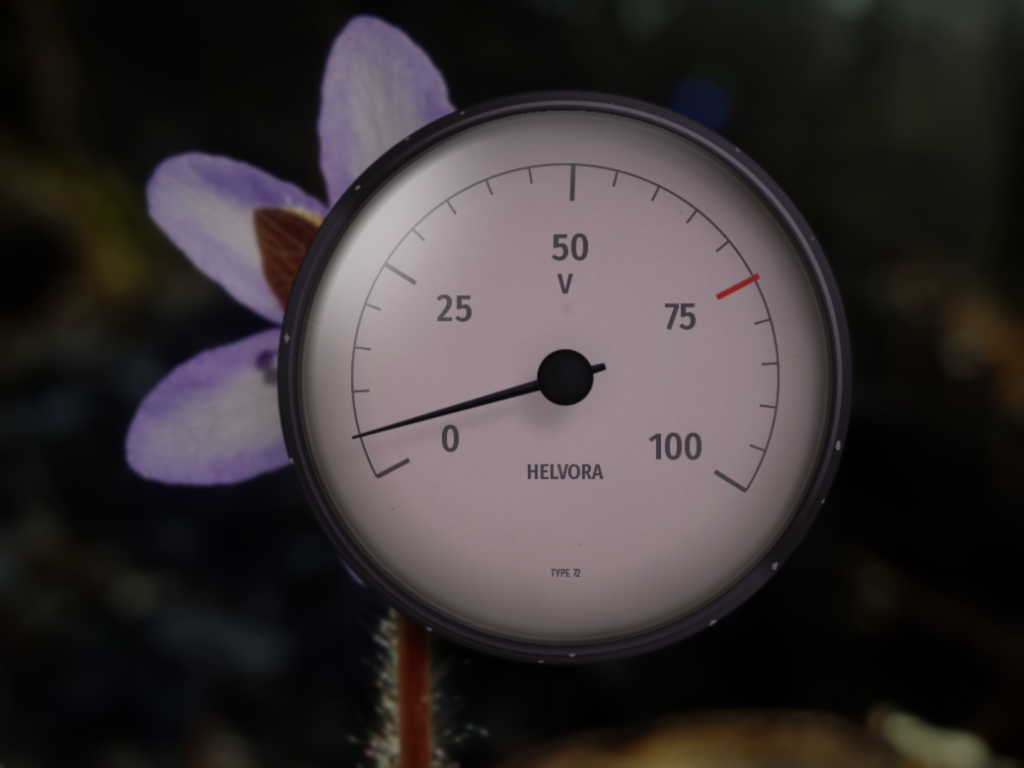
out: 5 V
